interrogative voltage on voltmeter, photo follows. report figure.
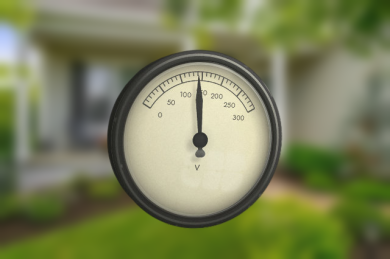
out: 140 V
